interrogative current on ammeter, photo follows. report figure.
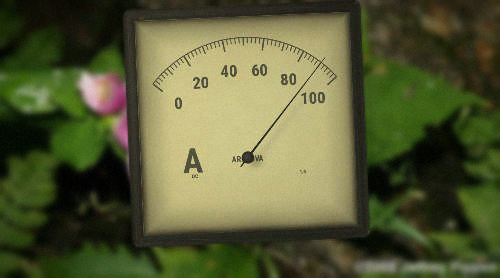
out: 90 A
